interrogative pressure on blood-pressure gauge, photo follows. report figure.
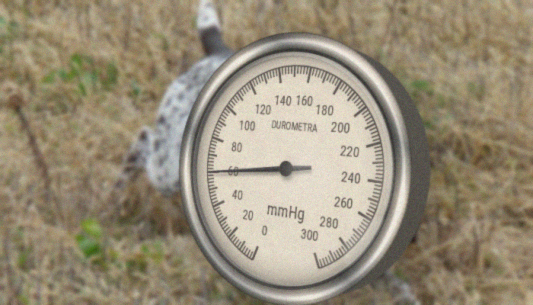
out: 60 mmHg
